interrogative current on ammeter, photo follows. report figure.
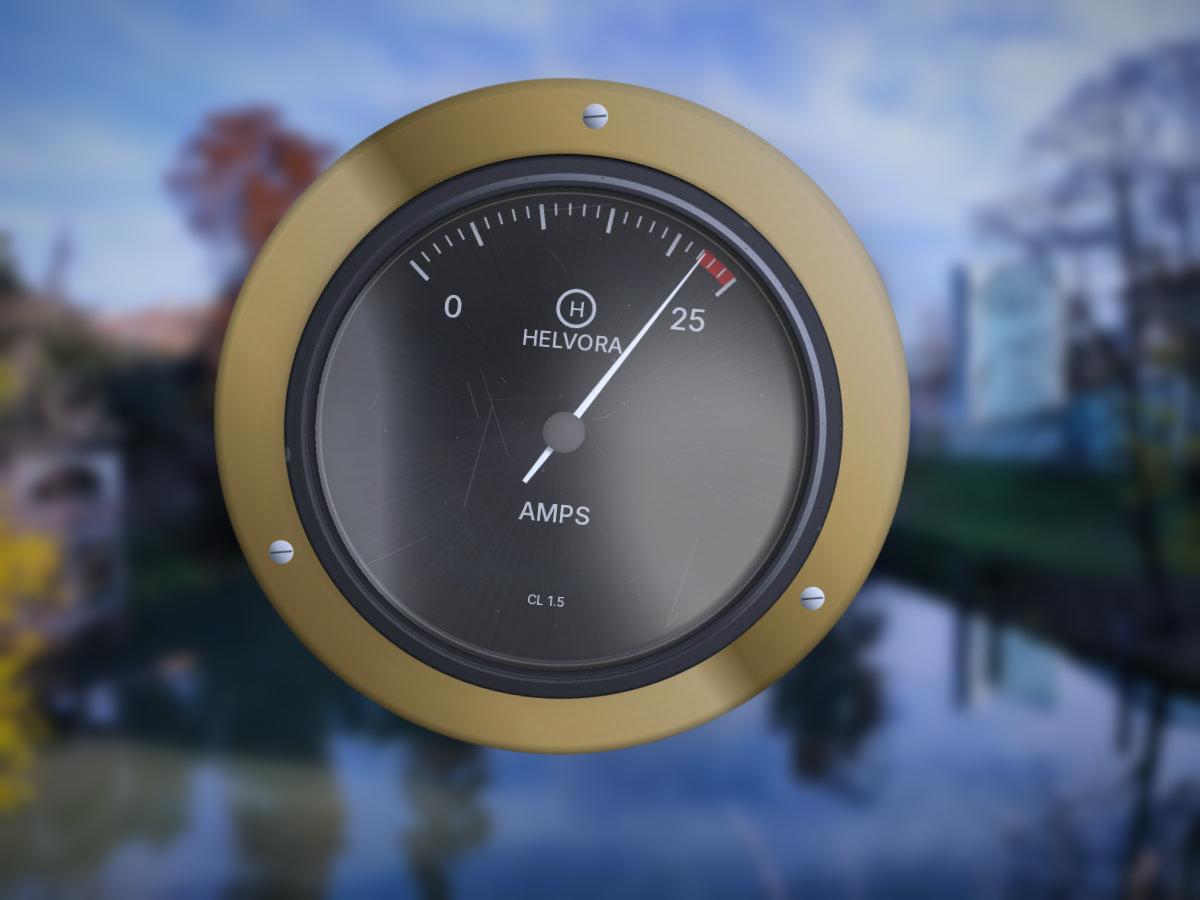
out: 22 A
